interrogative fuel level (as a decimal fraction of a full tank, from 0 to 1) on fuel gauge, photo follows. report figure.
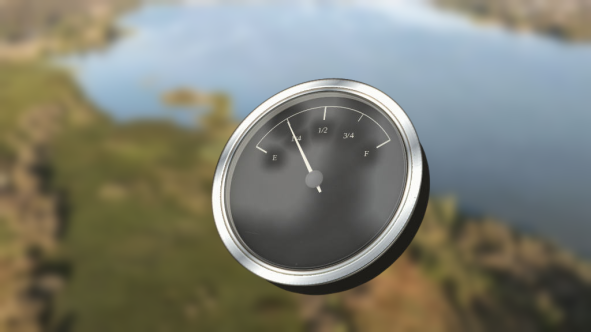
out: 0.25
